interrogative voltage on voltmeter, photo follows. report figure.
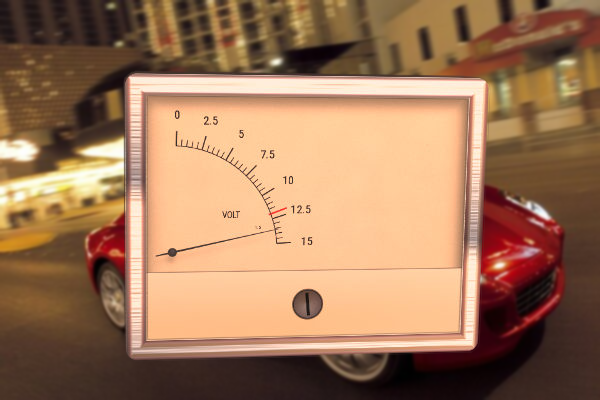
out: 13.5 V
